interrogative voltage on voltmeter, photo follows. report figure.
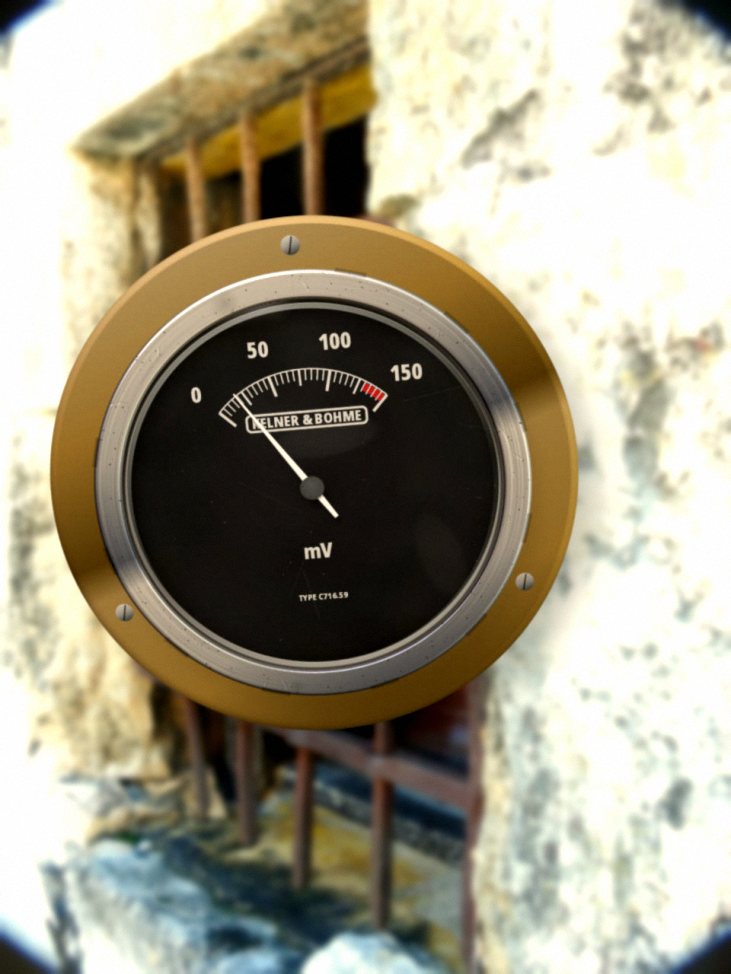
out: 20 mV
